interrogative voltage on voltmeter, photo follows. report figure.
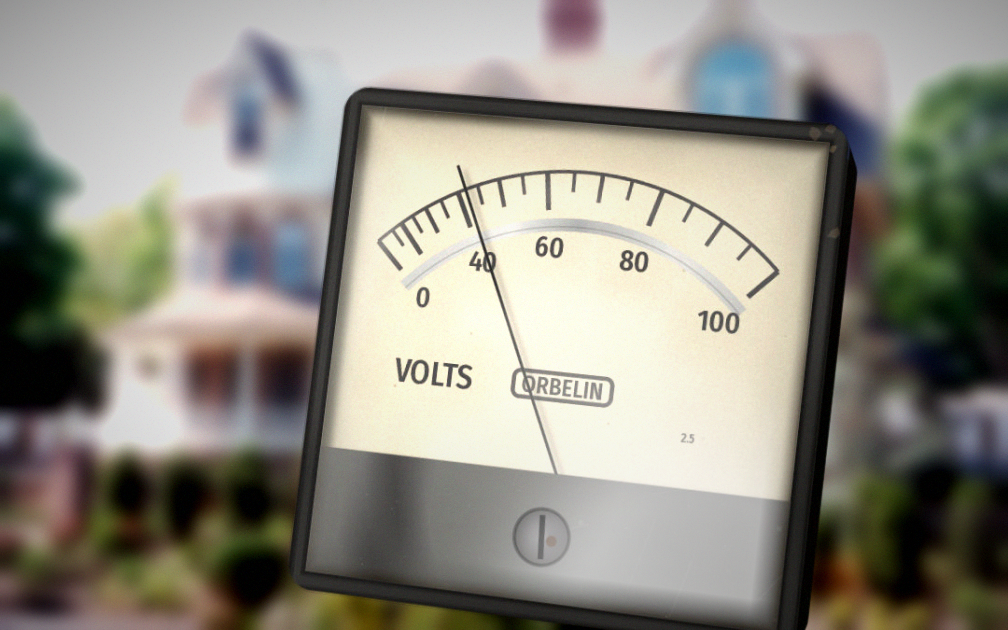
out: 42.5 V
